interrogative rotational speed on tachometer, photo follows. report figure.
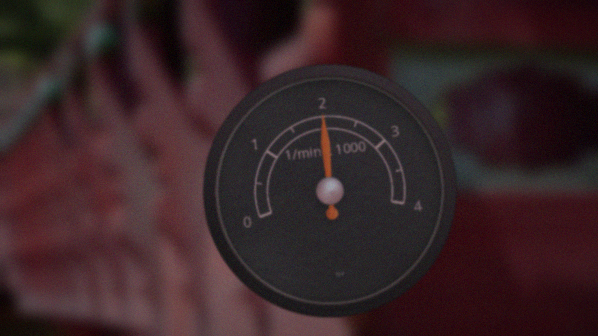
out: 2000 rpm
